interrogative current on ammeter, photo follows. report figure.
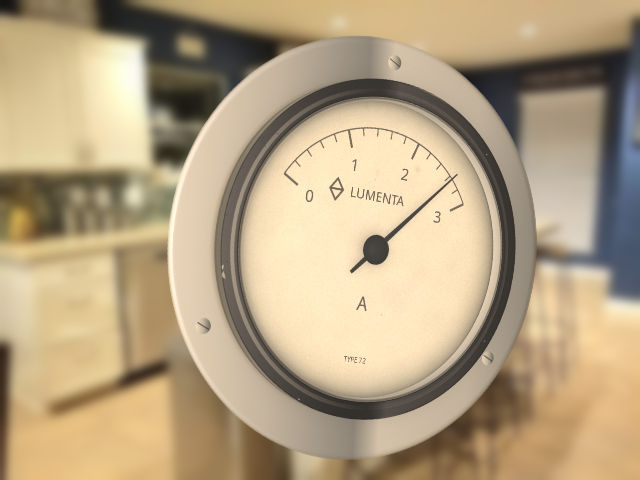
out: 2.6 A
